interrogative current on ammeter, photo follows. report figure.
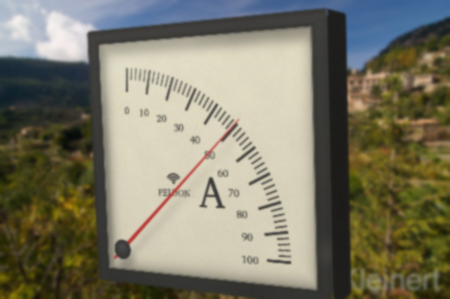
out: 50 A
